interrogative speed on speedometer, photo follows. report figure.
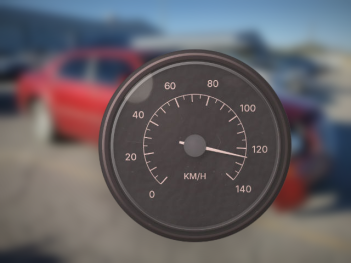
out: 125 km/h
